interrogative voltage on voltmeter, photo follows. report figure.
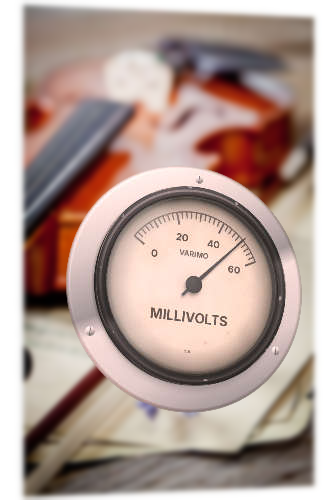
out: 50 mV
